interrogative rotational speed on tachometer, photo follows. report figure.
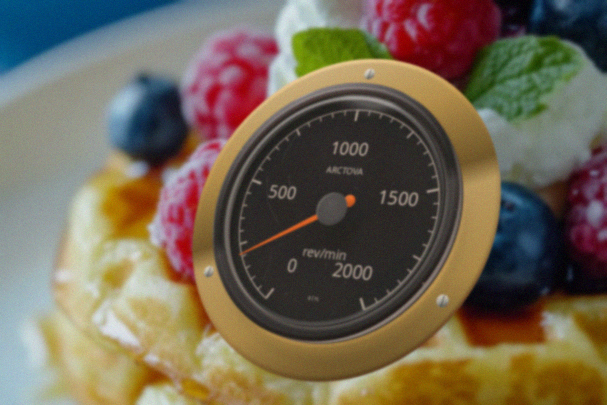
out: 200 rpm
